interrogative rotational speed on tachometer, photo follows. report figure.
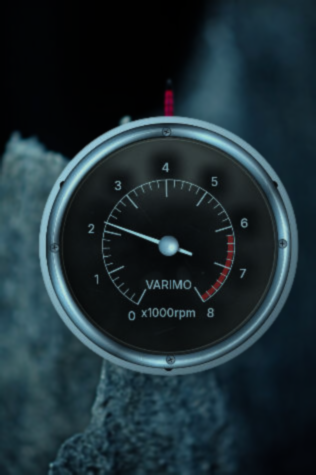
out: 2200 rpm
